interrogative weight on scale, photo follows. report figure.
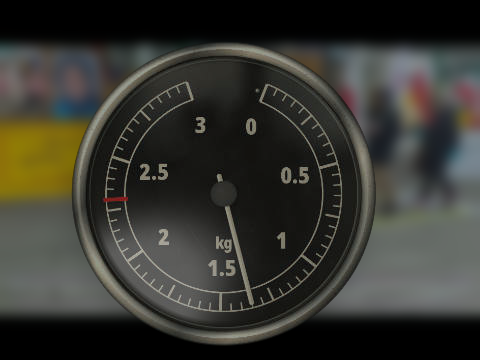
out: 1.35 kg
